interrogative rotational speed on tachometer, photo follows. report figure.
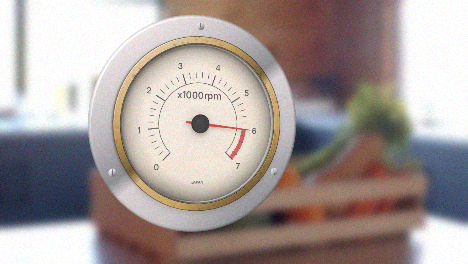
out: 6000 rpm
